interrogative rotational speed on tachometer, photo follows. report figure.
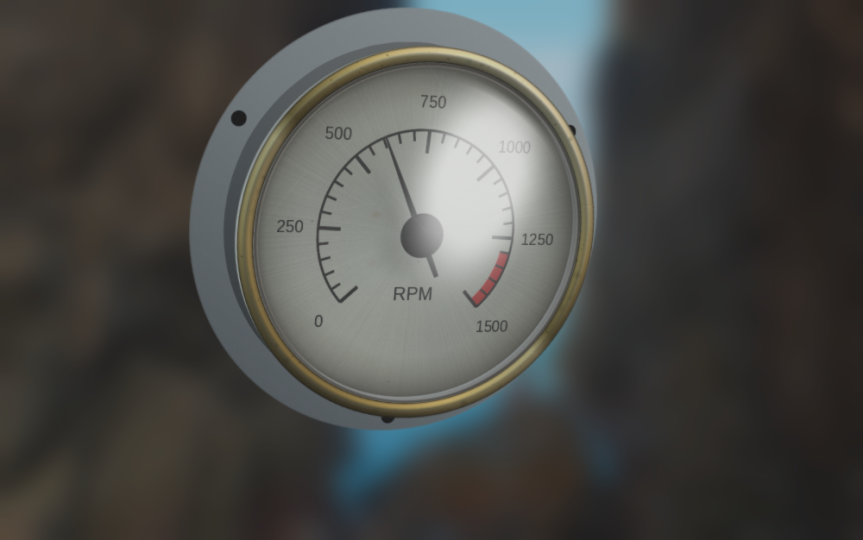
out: 600 rpm
